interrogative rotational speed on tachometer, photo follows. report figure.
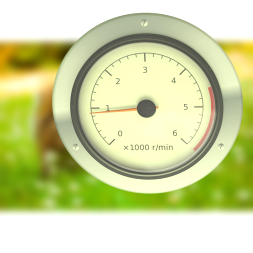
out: 900 rpm
